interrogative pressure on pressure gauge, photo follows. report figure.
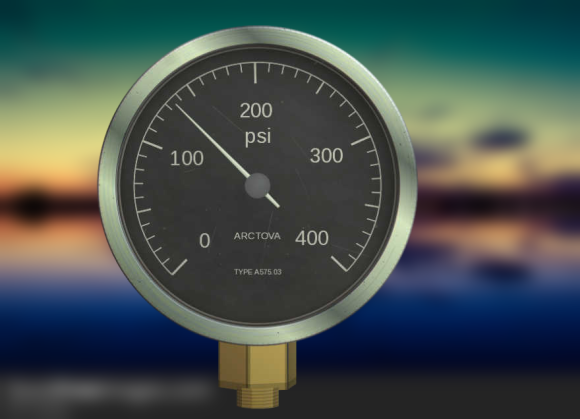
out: 135 psi
